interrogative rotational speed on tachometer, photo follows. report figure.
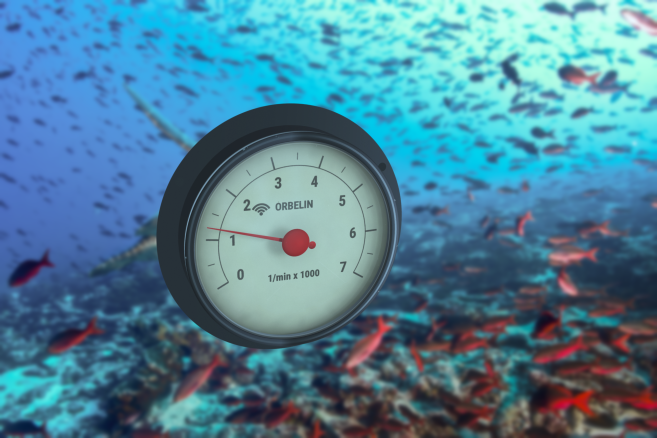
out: 1250 rpm
